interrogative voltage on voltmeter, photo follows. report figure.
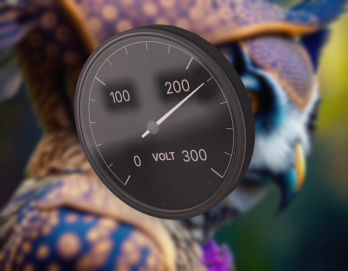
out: 220 V
